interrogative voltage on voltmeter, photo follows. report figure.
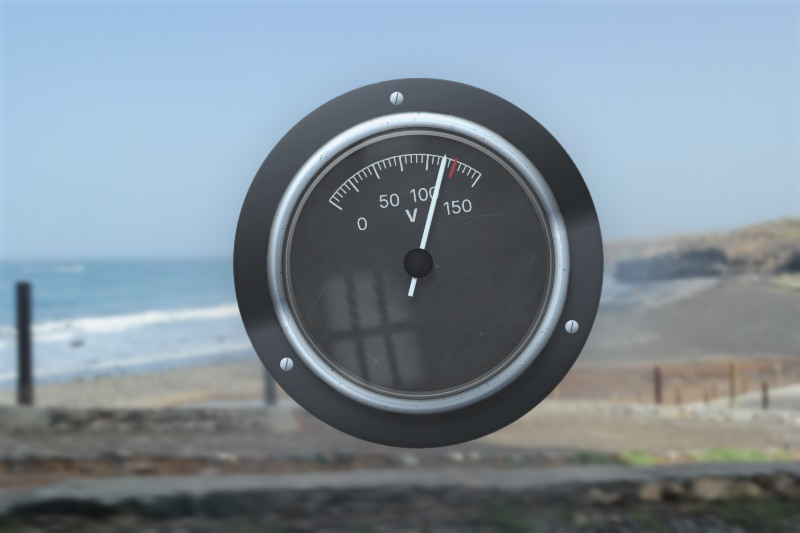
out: 115 V
